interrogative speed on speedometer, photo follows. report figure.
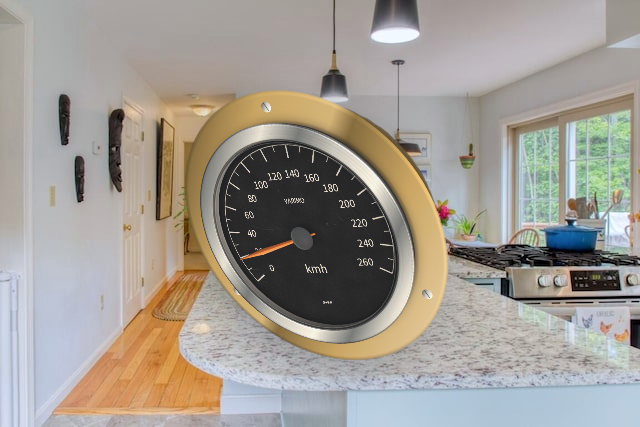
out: 20 km/h
